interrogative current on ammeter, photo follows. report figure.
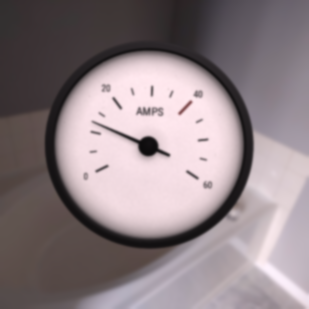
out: 12.5 A
